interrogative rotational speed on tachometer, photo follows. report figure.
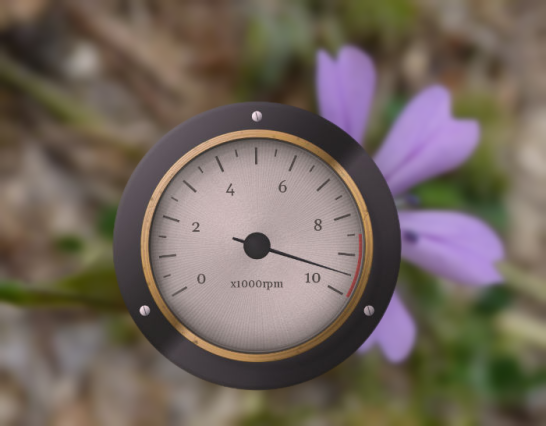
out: 9500 rpm
